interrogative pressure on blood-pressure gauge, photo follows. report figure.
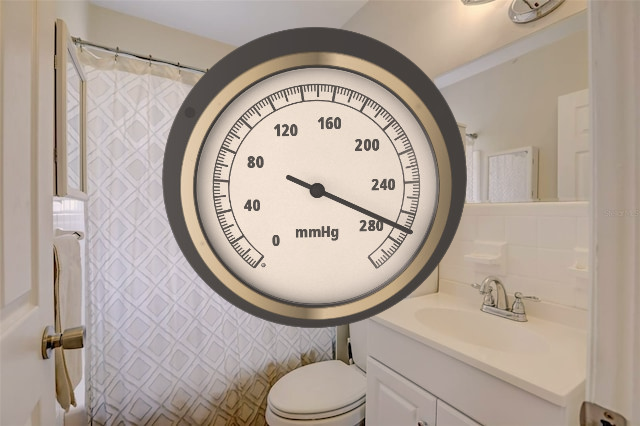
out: 270 mmHg
